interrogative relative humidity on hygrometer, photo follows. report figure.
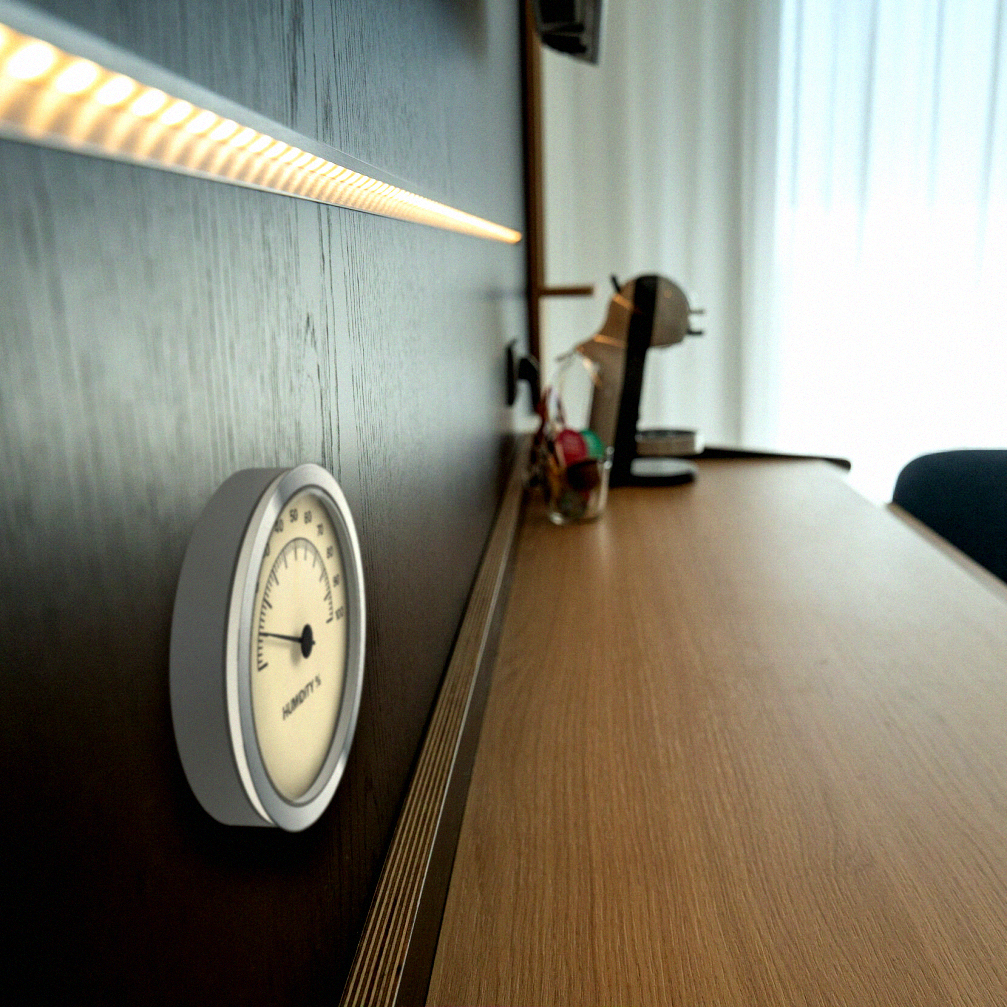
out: 10 %
